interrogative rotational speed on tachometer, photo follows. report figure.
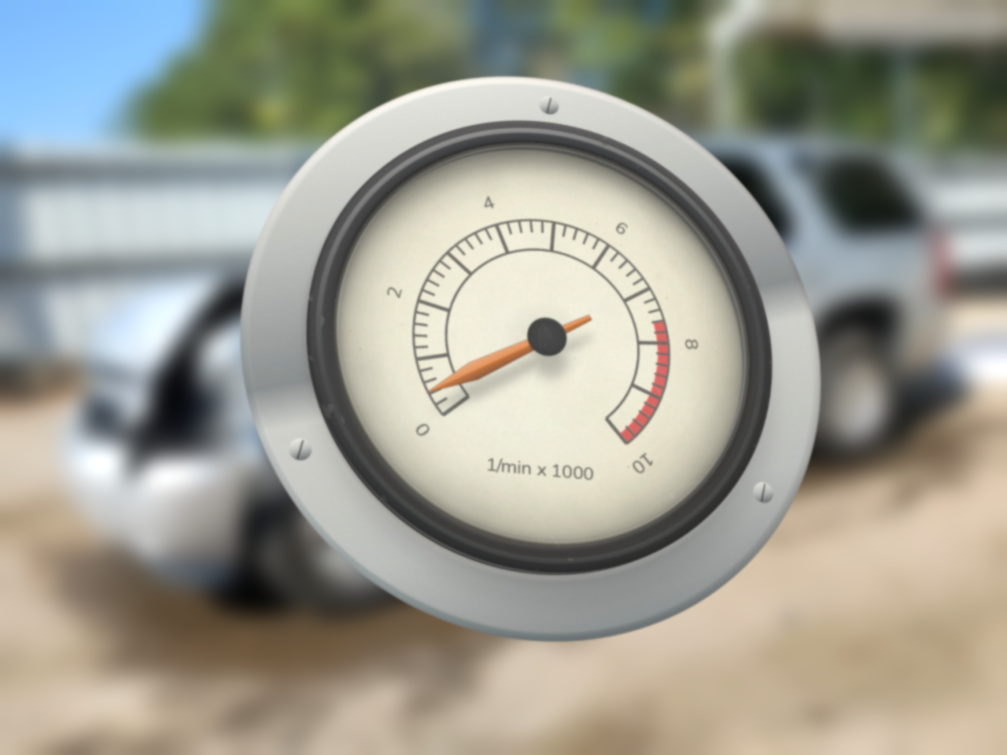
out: 400 rpm
